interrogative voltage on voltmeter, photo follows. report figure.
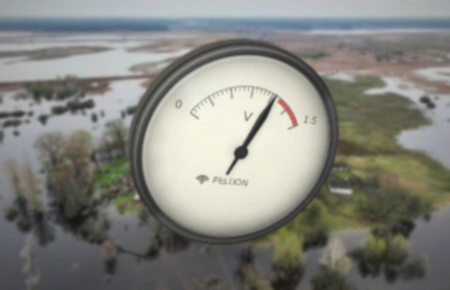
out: 1 V
